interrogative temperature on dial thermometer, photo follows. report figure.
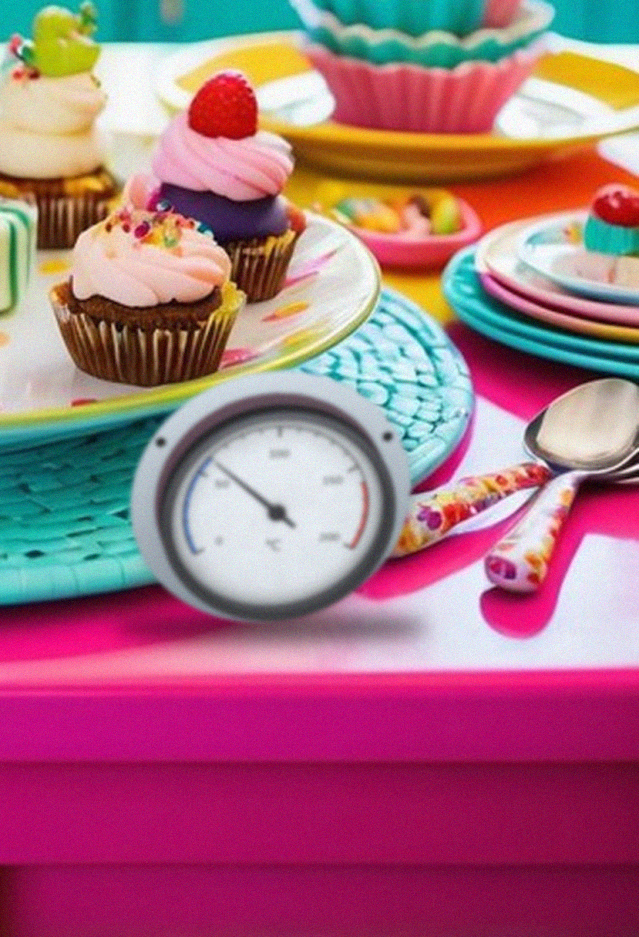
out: 60 °C
